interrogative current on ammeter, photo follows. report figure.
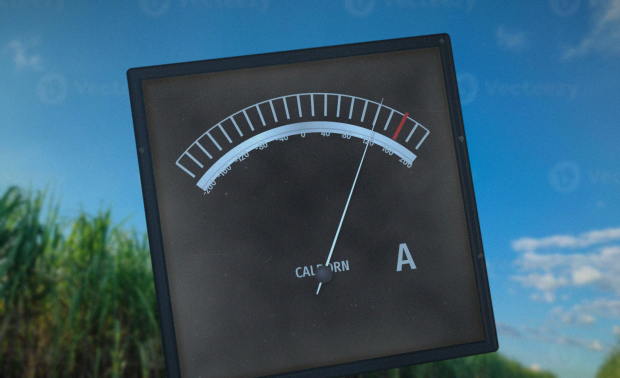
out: 120 A
